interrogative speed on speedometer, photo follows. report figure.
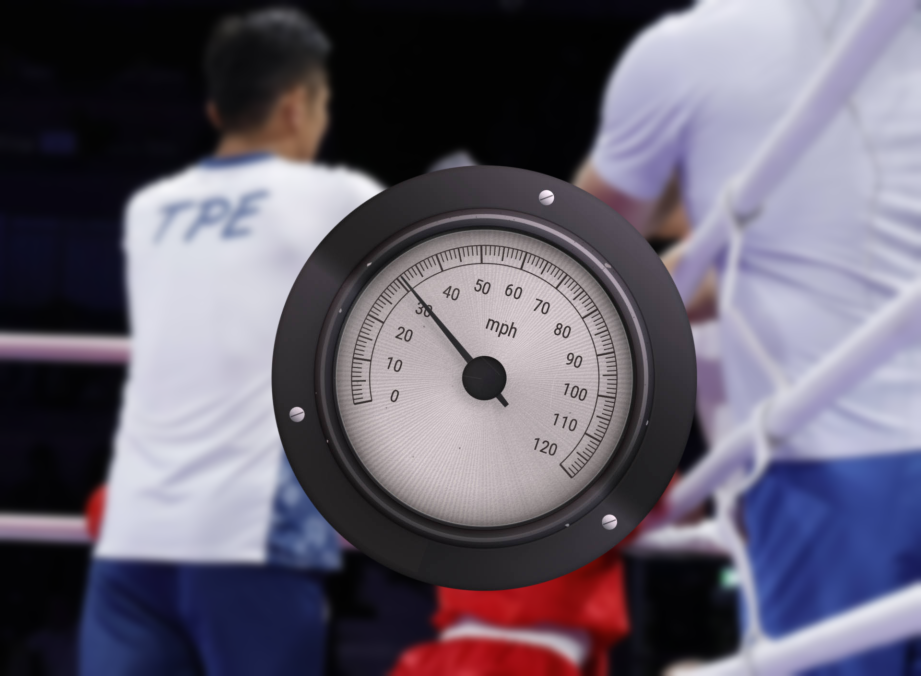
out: 31 mph
